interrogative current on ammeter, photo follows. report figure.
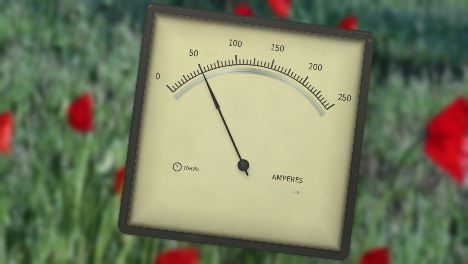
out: 50 A
